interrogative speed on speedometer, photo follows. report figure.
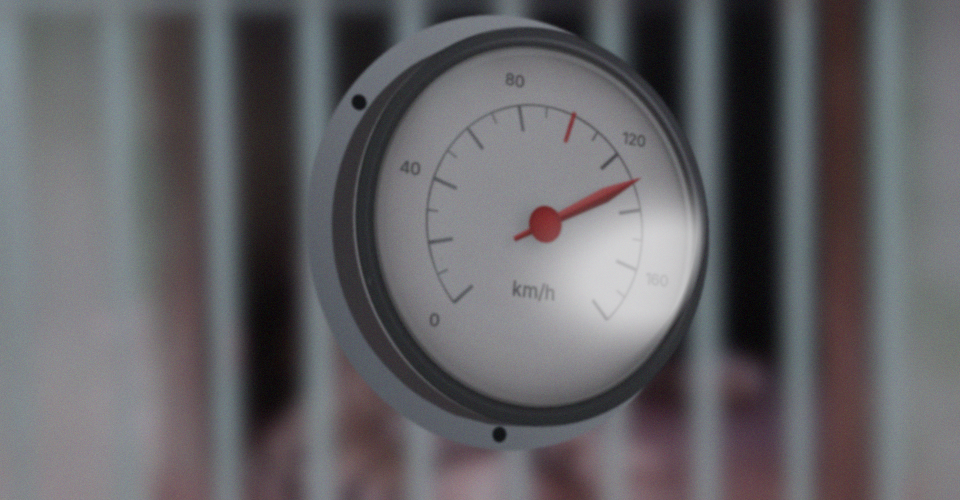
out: 130 km/h
